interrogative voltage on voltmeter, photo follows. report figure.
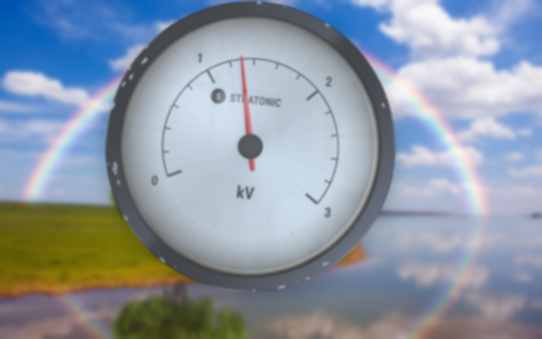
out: 1.3 kV
